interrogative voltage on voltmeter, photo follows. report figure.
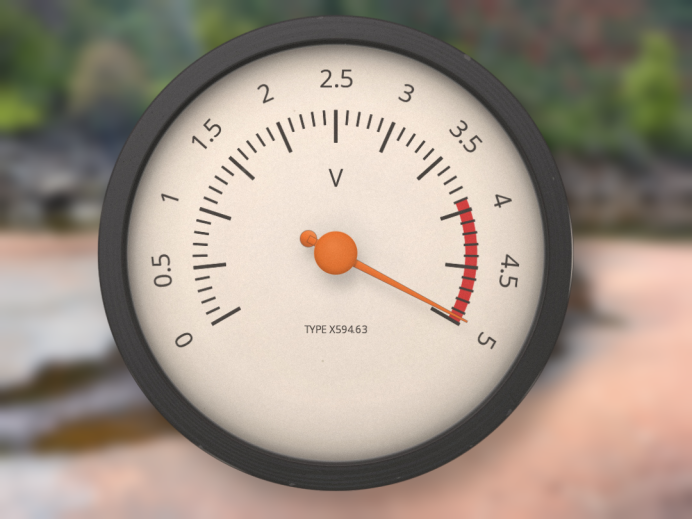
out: 4.95 V
